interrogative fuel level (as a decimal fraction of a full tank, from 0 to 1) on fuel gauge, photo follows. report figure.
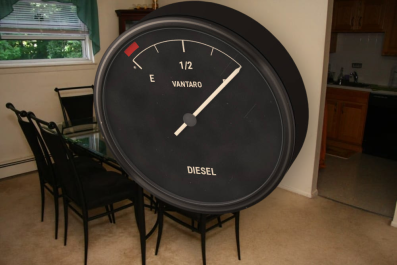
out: 1
